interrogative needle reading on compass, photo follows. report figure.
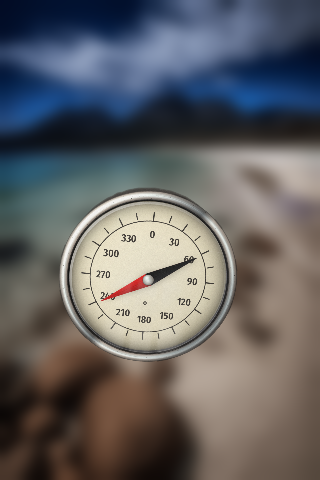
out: 240 °
